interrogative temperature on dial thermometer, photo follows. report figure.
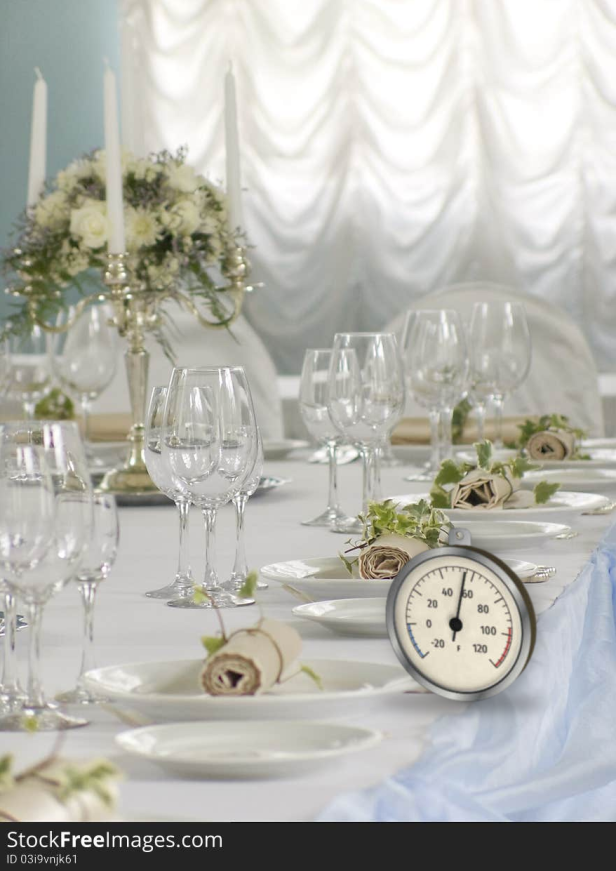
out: 56 °F
